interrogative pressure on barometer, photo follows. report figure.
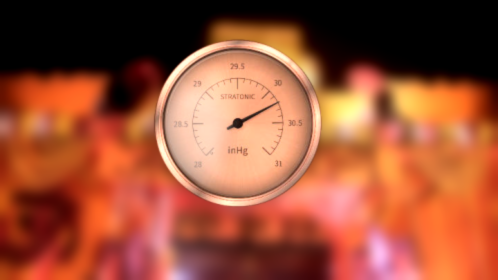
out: 30.2 inHg
